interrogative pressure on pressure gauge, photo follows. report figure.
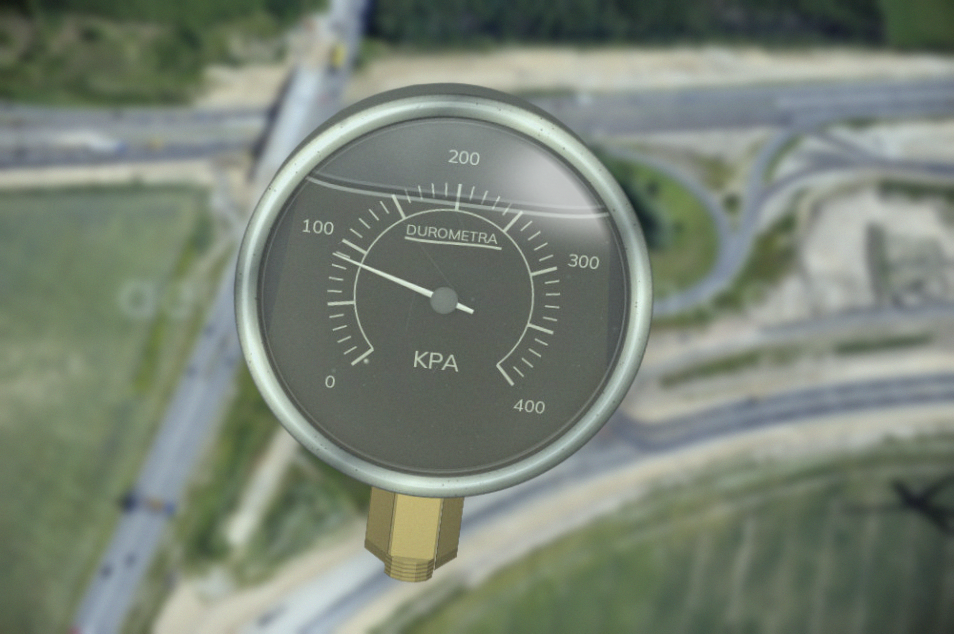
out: 90 kPa
